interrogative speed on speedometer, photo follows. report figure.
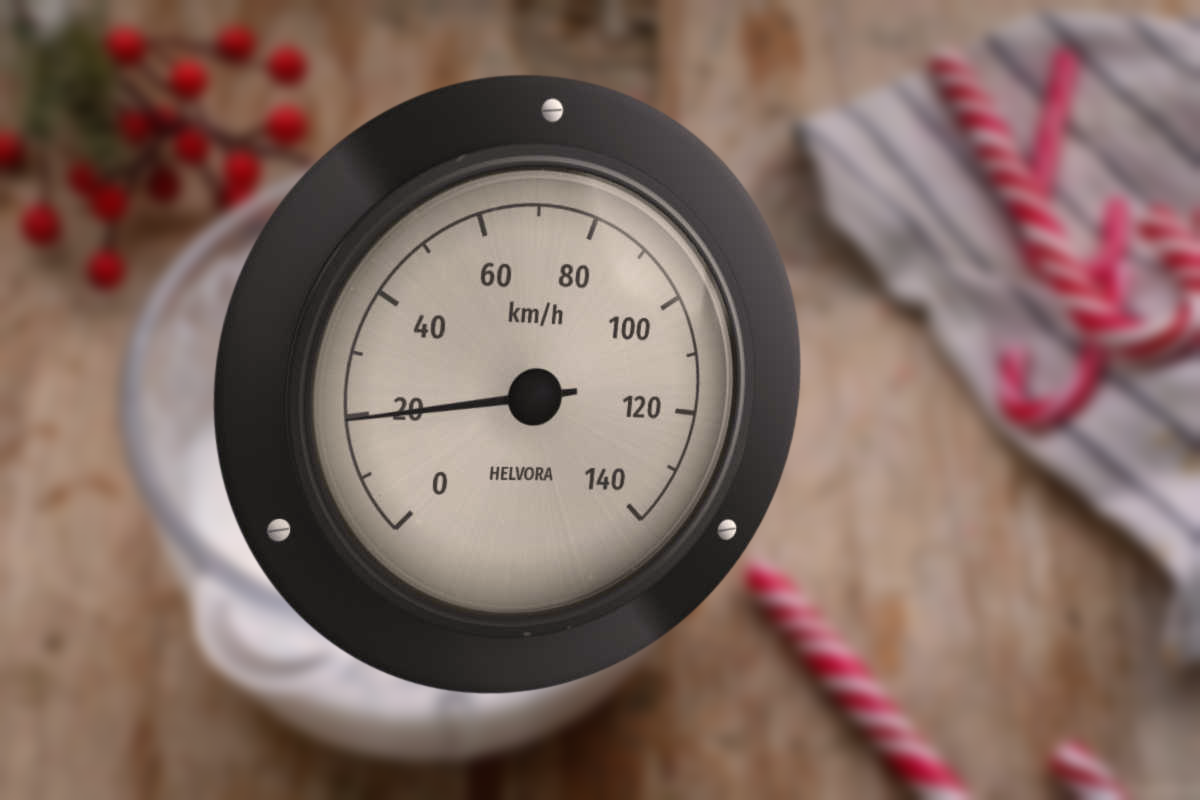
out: 20 km/h
